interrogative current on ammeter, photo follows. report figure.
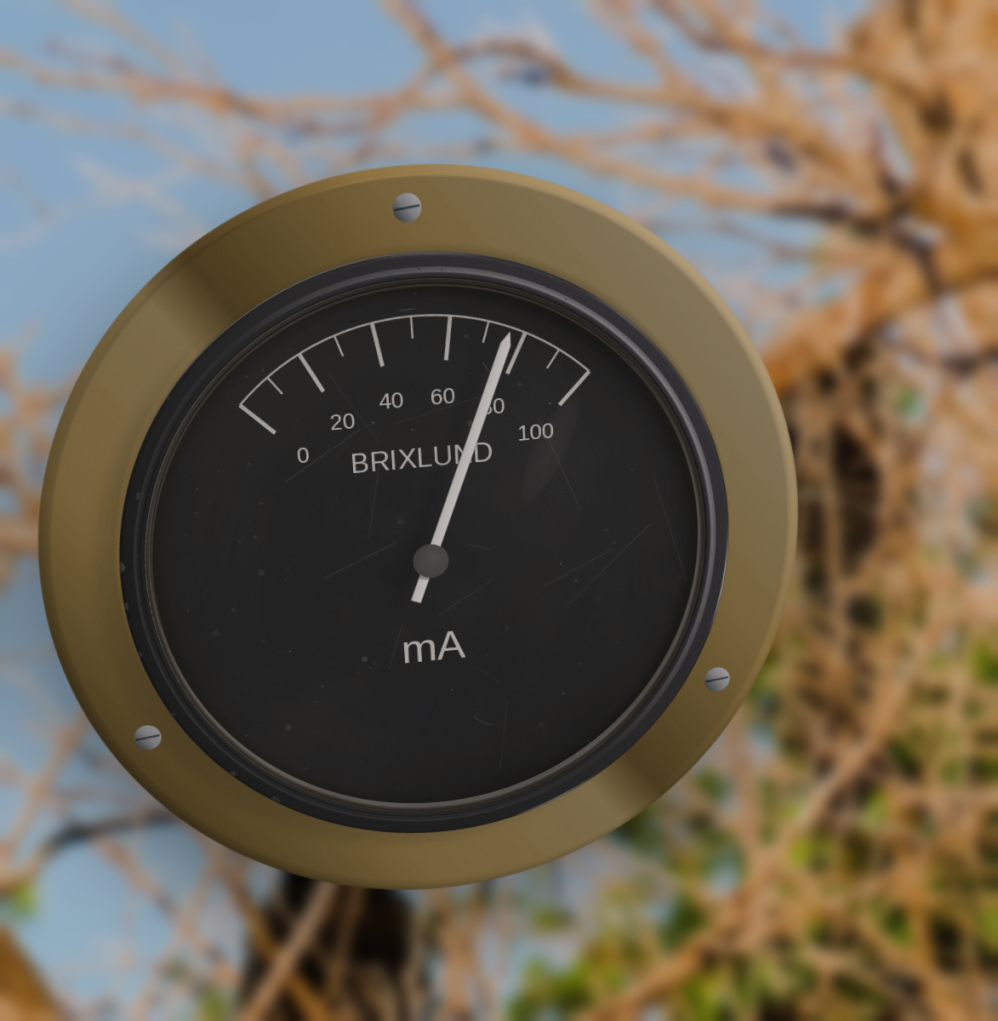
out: 75 mA
